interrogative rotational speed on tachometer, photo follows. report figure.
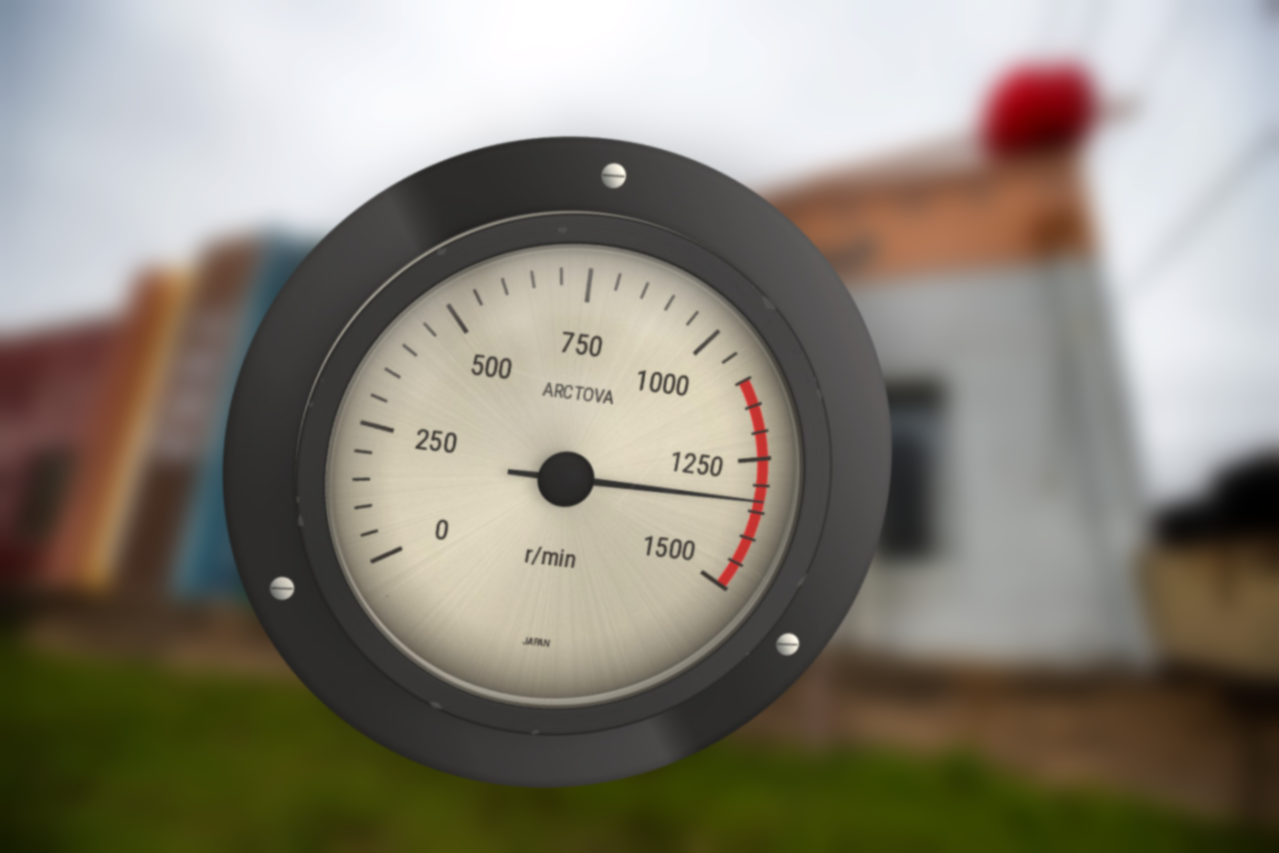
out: 1325 rpm
